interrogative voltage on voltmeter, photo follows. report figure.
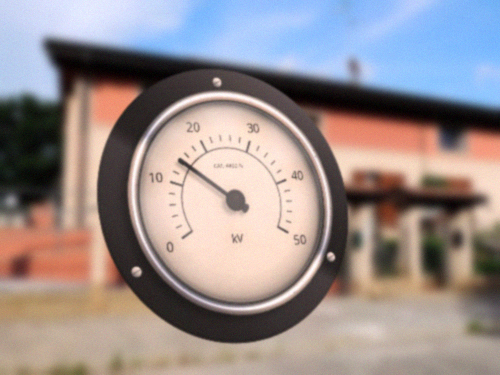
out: 14 kV
